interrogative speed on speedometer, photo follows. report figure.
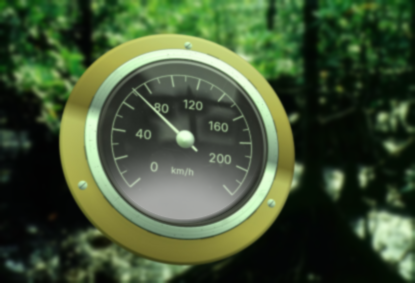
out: 70 km/h
